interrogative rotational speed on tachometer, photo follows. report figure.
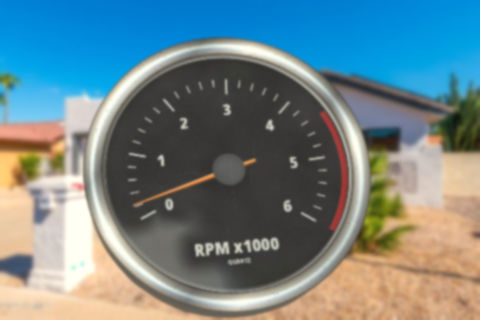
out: 200 rpm
